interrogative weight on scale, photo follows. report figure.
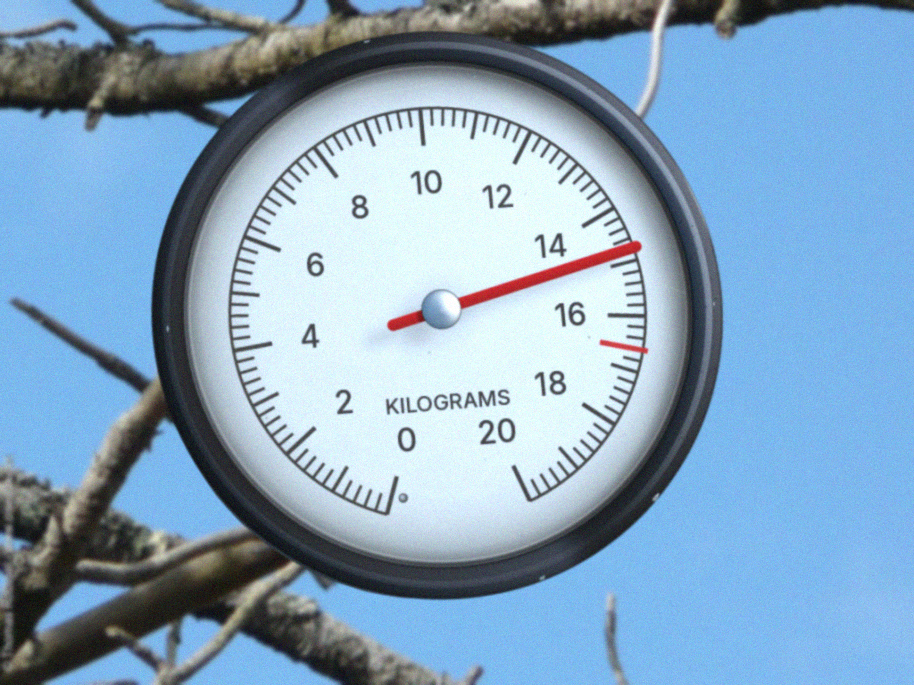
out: 14.8 kg
